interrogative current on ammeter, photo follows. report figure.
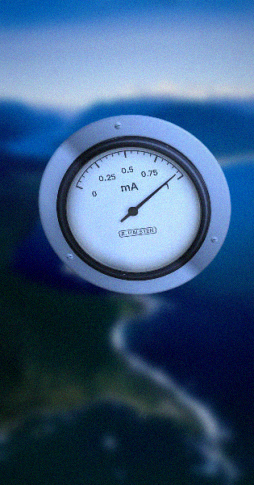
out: 0.95 mA
